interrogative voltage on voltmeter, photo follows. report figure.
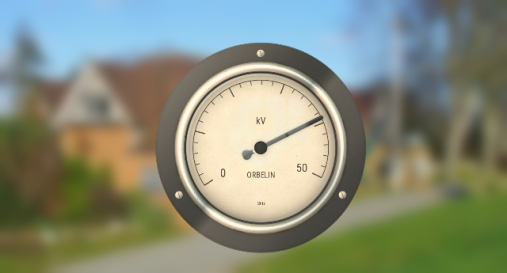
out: 39 kV
